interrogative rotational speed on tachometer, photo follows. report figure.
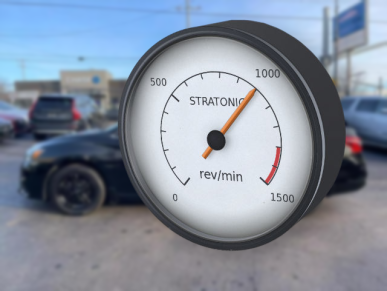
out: 1000 rpm
